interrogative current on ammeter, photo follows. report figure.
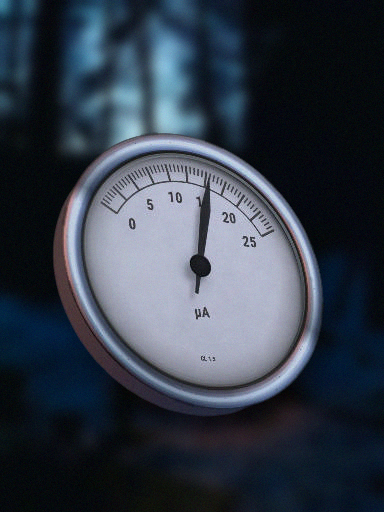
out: 15 µA
